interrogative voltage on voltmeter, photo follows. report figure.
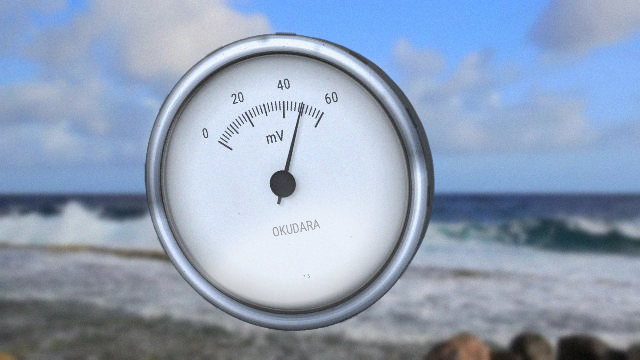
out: 50 mV
